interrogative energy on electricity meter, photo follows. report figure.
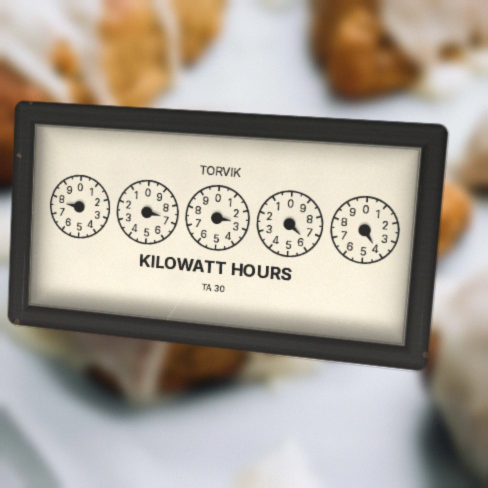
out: 77264 kWh
